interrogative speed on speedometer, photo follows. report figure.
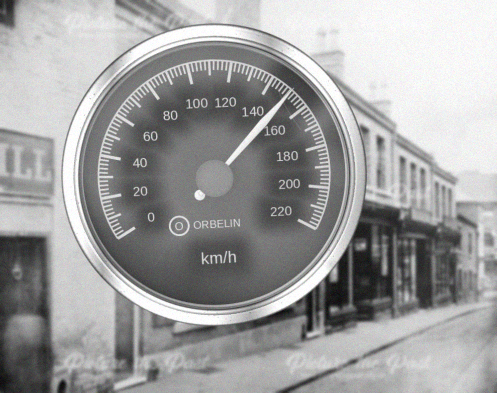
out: 150 km/h
